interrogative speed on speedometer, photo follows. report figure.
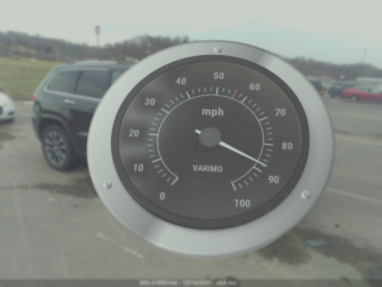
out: 88 mph
